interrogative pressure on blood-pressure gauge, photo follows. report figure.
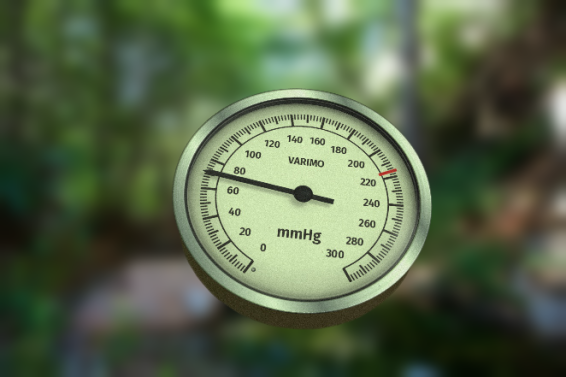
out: 70 mmHg
